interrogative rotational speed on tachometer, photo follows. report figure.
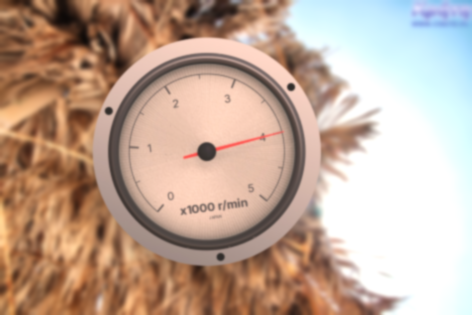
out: 4000 rpm
